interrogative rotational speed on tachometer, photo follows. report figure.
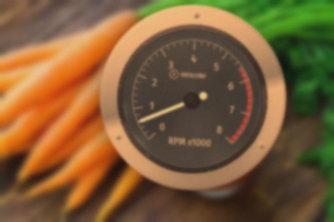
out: 600 rpm
